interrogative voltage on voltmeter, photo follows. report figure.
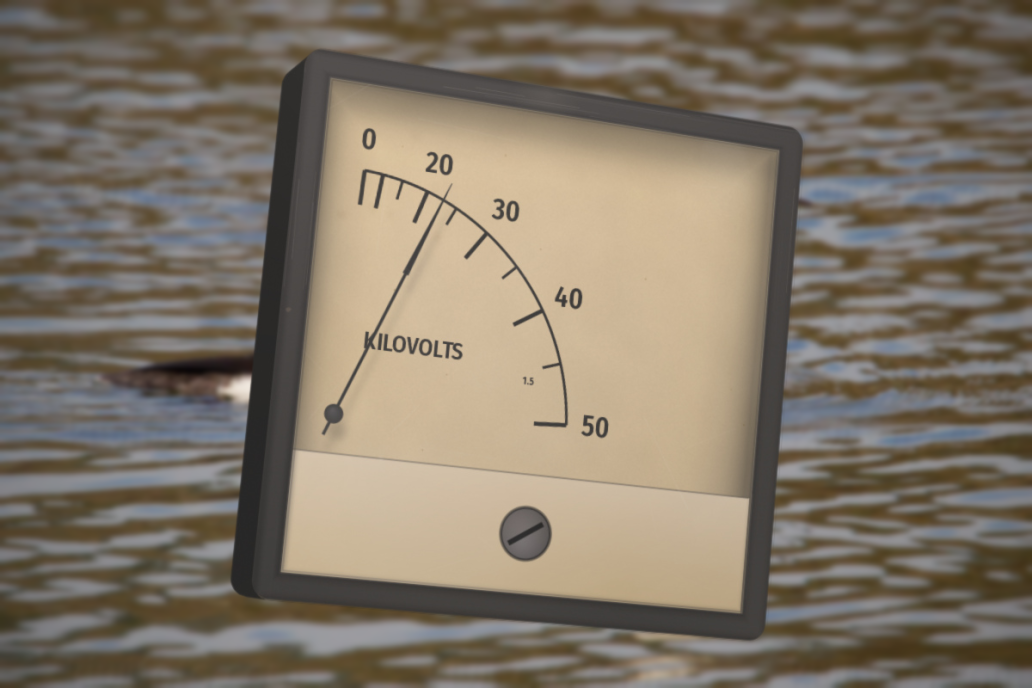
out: 22.5 kV
